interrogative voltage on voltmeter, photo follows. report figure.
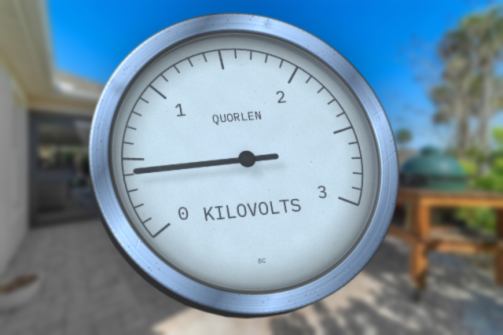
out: 0.4 kV
